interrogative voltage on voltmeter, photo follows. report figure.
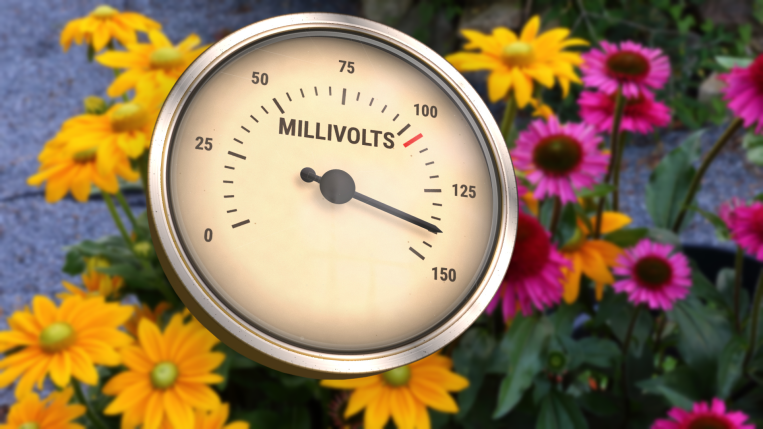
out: 140 mV
